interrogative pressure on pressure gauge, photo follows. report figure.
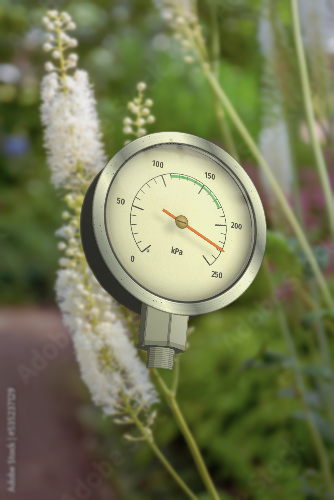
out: 230 kPa
